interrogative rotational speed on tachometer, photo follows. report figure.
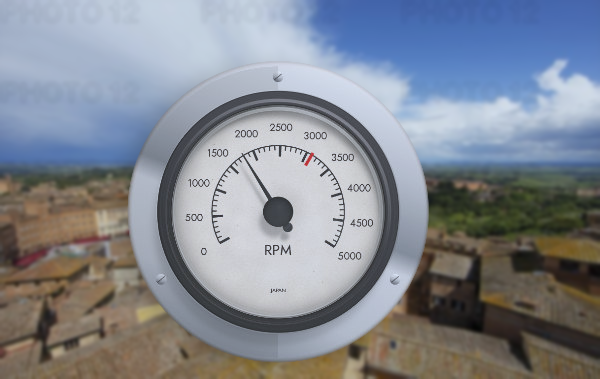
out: 1800 rpm
